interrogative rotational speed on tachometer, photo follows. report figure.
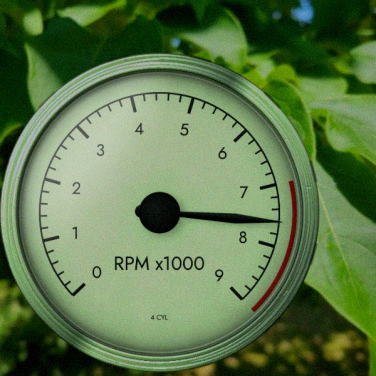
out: 7600 rpm
